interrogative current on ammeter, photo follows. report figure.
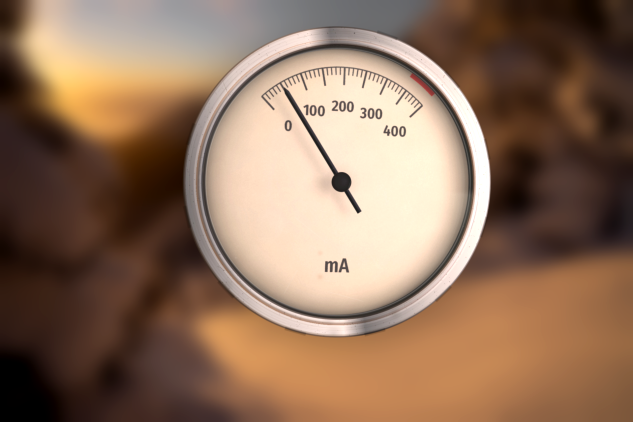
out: 50 mA
